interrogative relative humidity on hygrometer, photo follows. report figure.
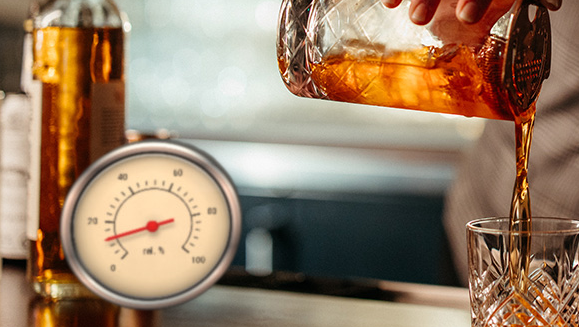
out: 12 %
